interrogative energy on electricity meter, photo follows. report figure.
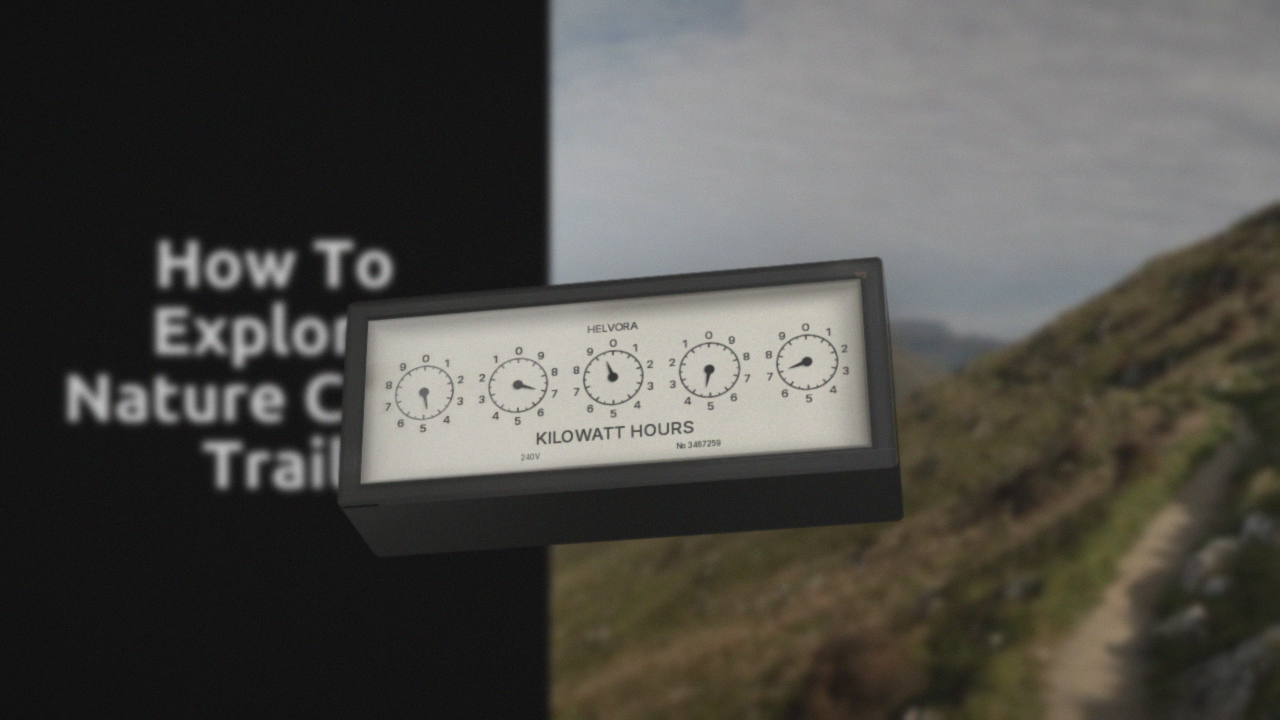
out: 46947 kWh
